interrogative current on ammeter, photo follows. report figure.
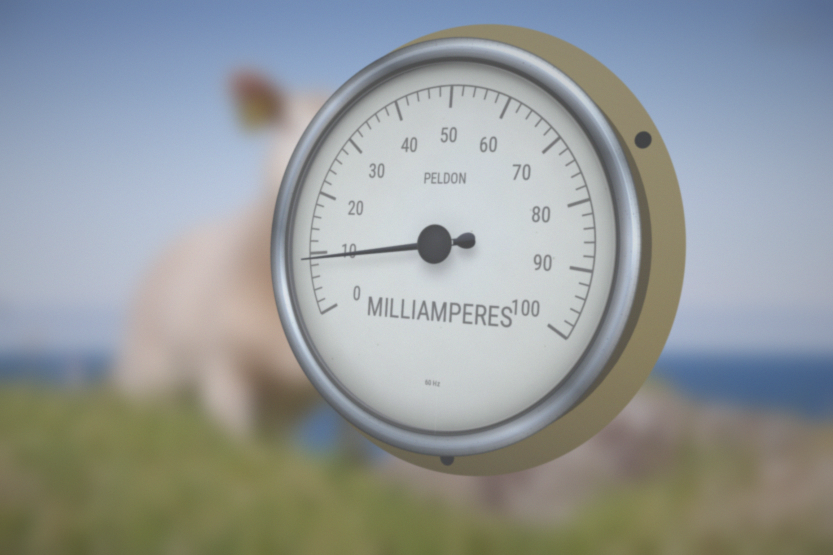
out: 9 mA
